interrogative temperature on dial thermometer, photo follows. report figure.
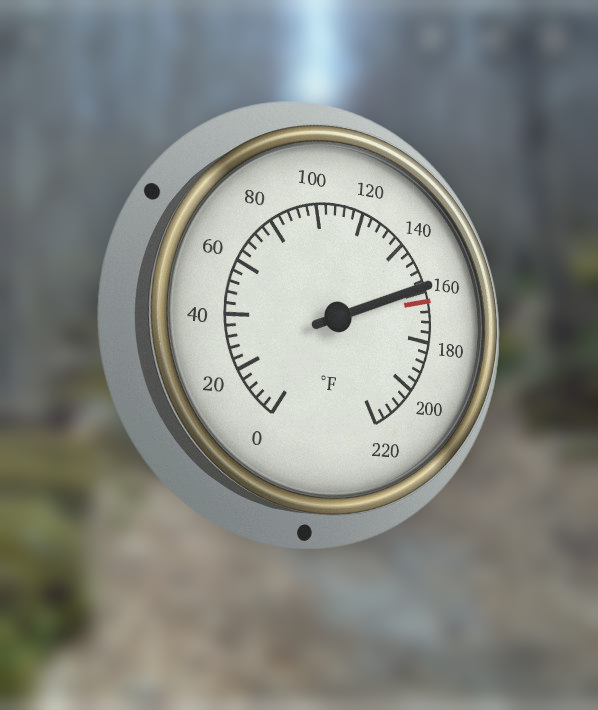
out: 158 °F
